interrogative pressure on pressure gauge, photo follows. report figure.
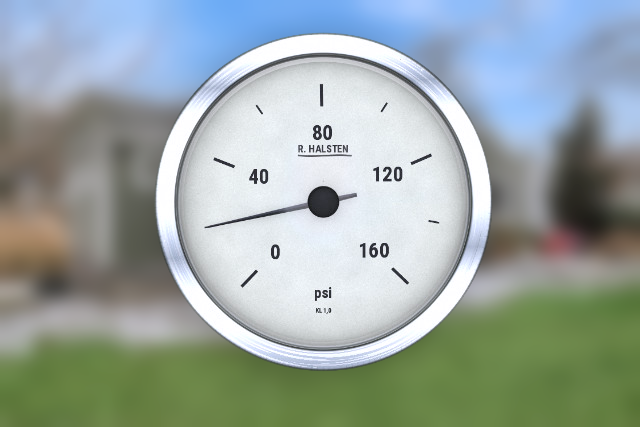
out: 20 psi
